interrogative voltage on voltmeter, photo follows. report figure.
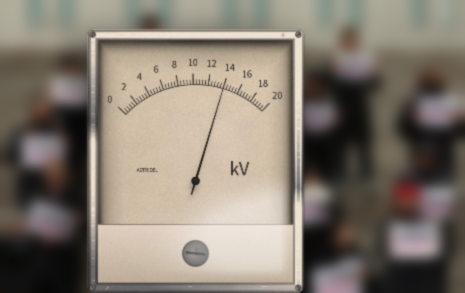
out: 14 kV
